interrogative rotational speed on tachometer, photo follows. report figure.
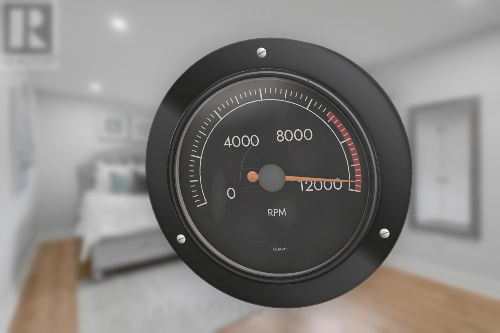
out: 11600 rpm
